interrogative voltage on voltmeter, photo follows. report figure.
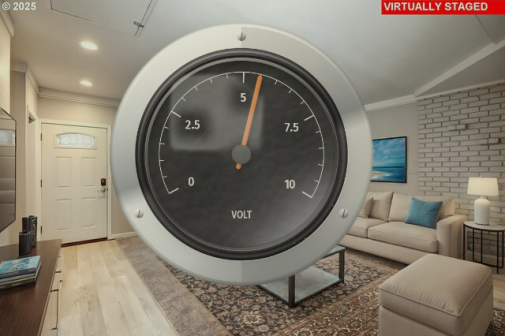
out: 5.5 V
